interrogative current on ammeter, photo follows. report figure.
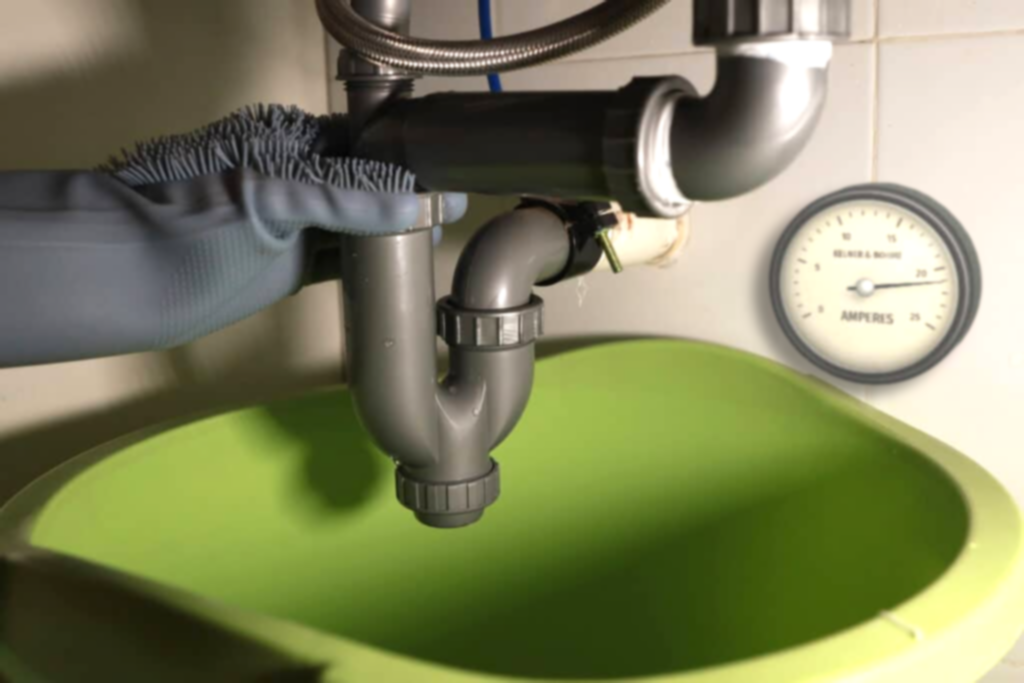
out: 21 A
